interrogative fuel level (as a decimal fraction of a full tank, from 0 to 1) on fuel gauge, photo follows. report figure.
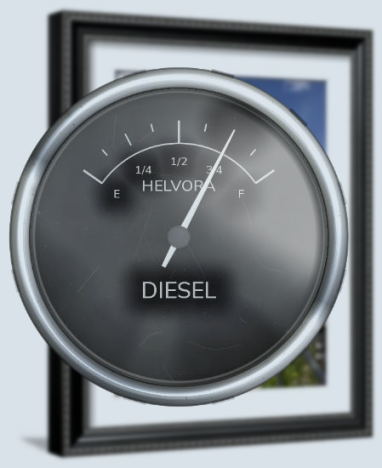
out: 0.75
